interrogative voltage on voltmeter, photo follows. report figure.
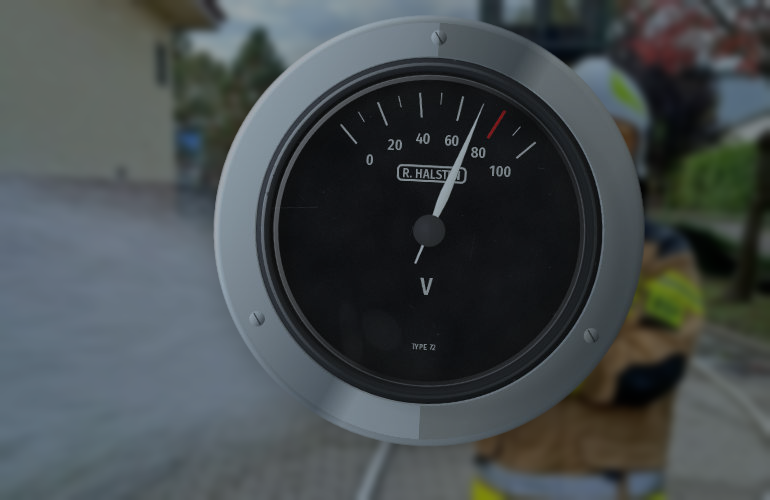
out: 70 V
